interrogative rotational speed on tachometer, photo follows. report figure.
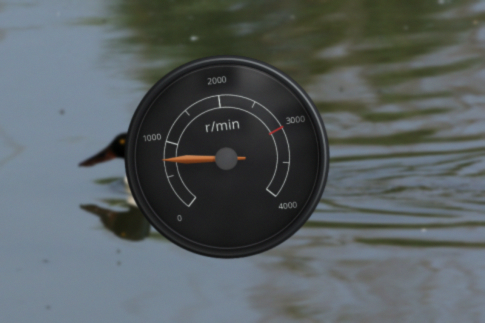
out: 750 rpm
